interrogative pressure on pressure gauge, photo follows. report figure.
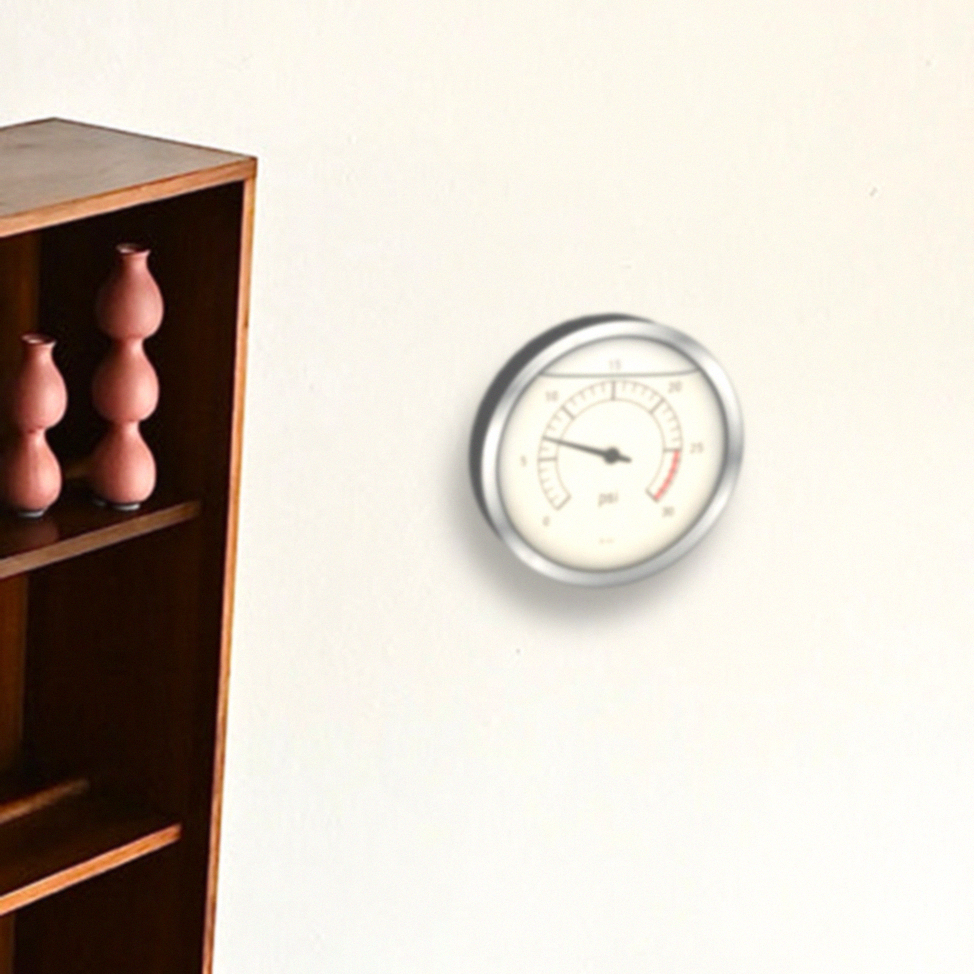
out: 7 psi
